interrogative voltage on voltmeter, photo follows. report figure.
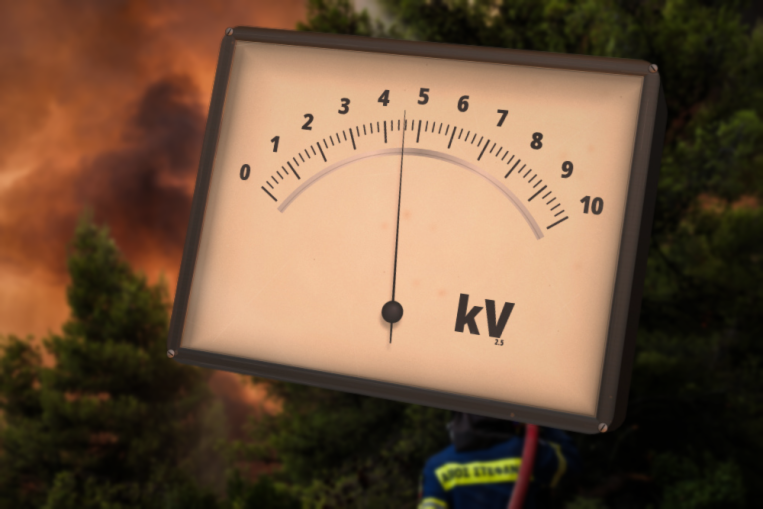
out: 4.6 kV
